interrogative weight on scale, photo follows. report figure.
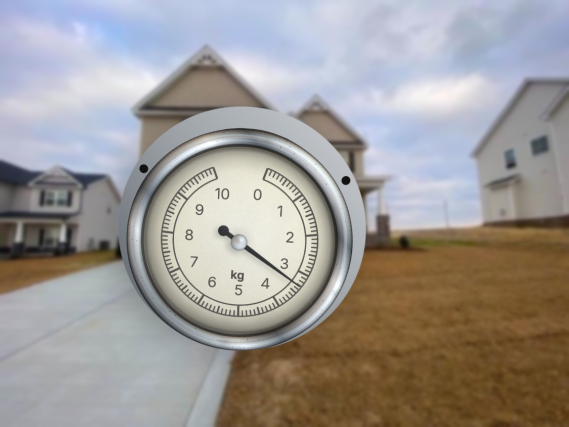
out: 3.3 kg
